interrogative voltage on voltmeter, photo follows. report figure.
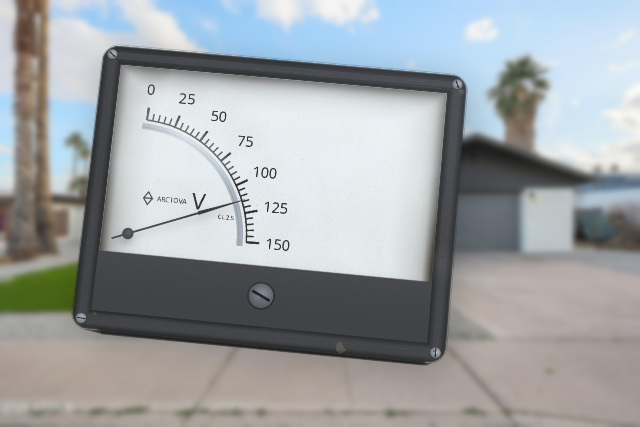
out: 115 V
